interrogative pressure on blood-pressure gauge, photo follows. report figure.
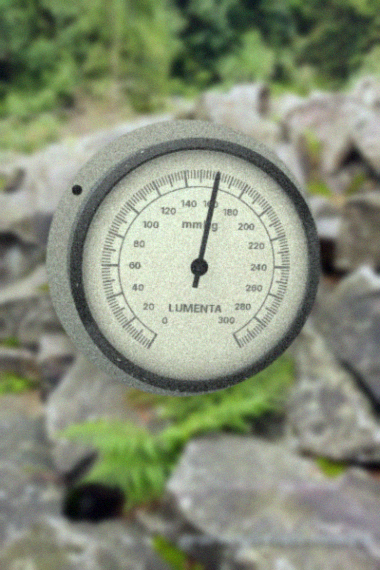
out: 160 mmHg
